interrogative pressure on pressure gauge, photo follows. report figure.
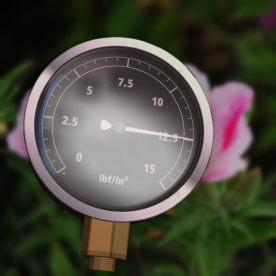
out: 12.5 psi
